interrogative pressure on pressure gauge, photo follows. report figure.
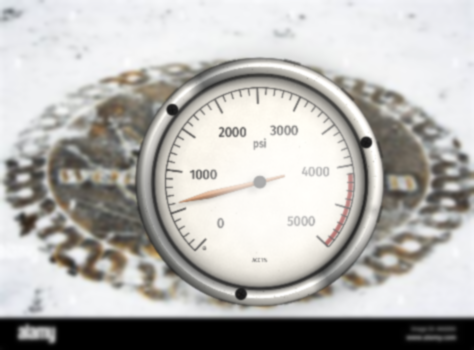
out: 600 psi
